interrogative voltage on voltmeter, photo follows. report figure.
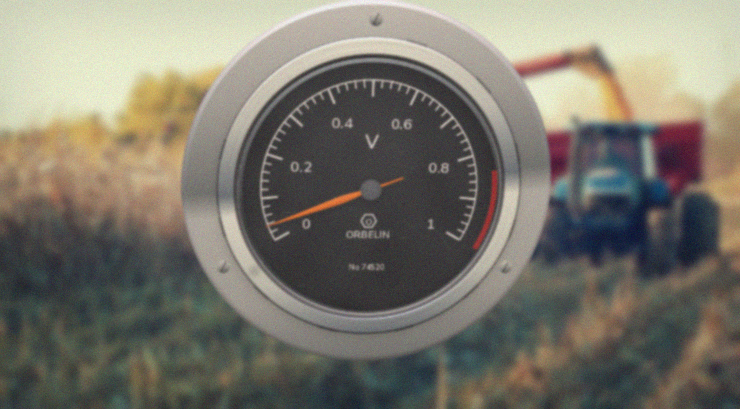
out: 0.04 V
